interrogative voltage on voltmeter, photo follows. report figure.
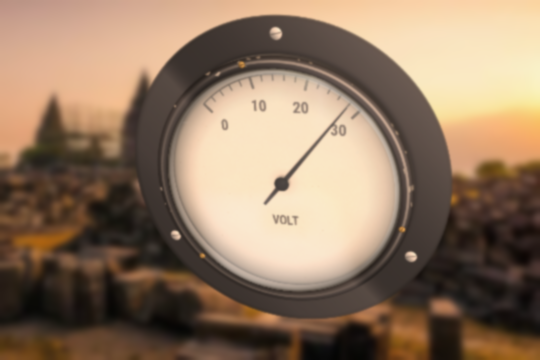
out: 28 V
